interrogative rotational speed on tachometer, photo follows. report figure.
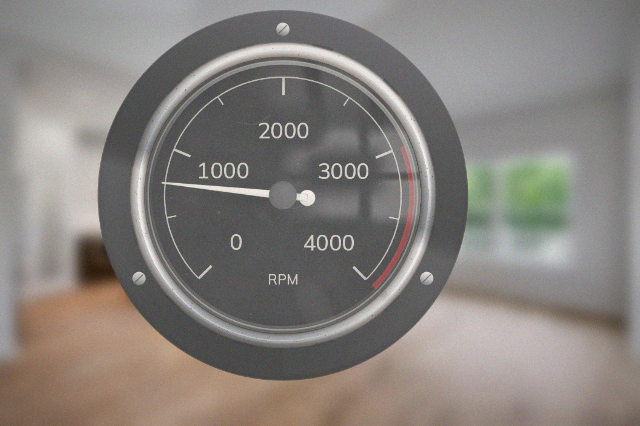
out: 750 rpm
